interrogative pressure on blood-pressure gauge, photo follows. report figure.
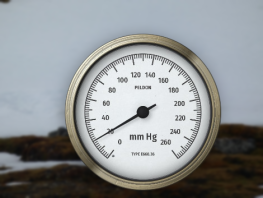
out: 20 mmHg
